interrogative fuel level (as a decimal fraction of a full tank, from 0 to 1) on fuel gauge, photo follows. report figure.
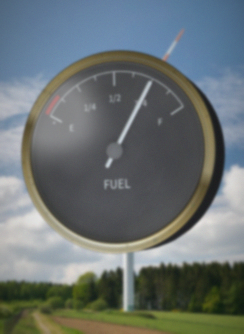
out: 0.75
